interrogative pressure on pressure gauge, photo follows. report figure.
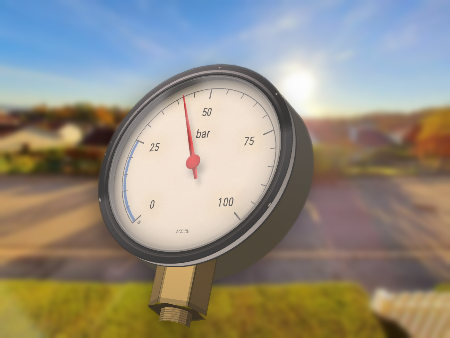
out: 42.5 bar
